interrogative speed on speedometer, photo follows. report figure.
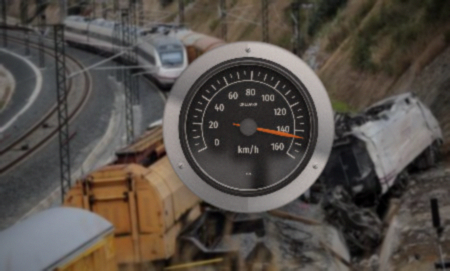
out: 145 km/h
